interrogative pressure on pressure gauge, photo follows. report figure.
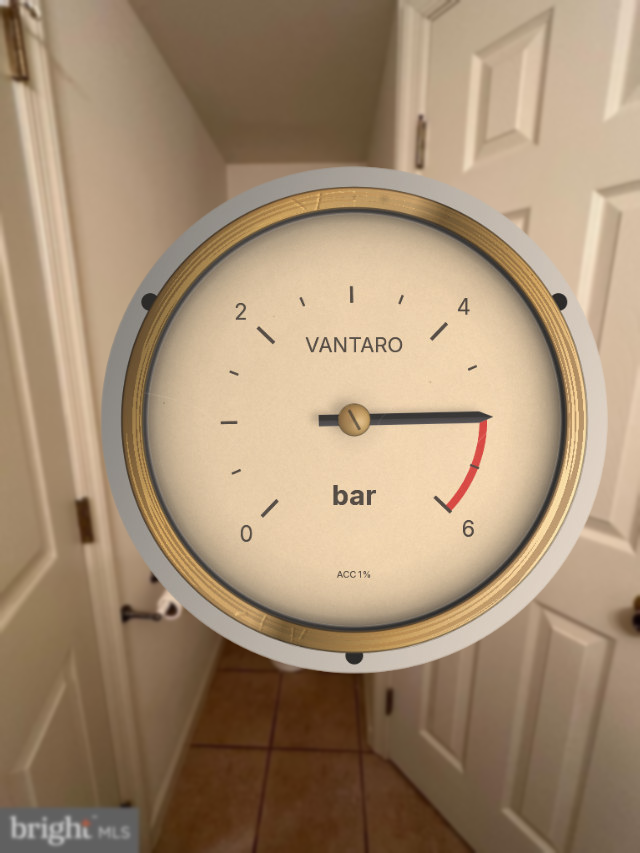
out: 5 bar
